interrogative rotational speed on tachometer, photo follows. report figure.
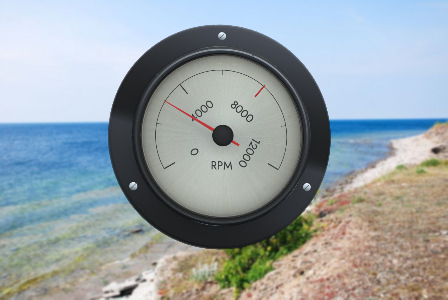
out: 3000 rpm
